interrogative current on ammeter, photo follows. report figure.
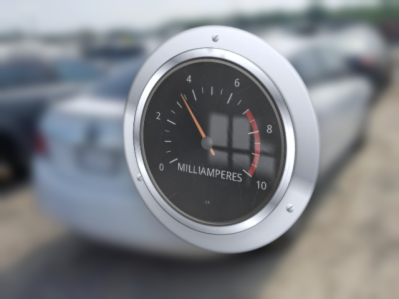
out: 3.5 mA
